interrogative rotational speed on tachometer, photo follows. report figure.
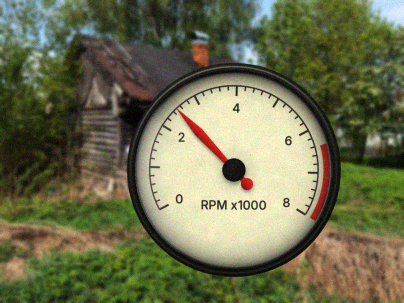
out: 2500 rpm
